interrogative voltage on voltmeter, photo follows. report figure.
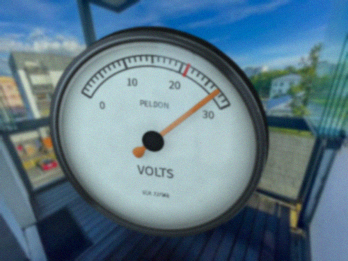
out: 27 V
